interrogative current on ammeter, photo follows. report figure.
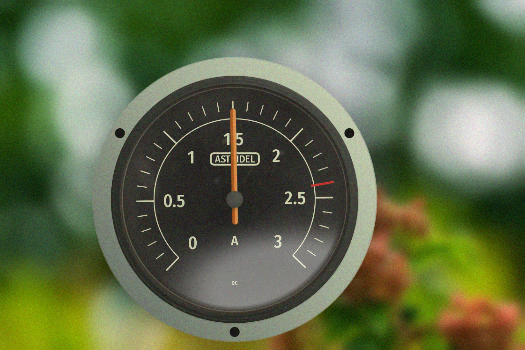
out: 1.5 A
